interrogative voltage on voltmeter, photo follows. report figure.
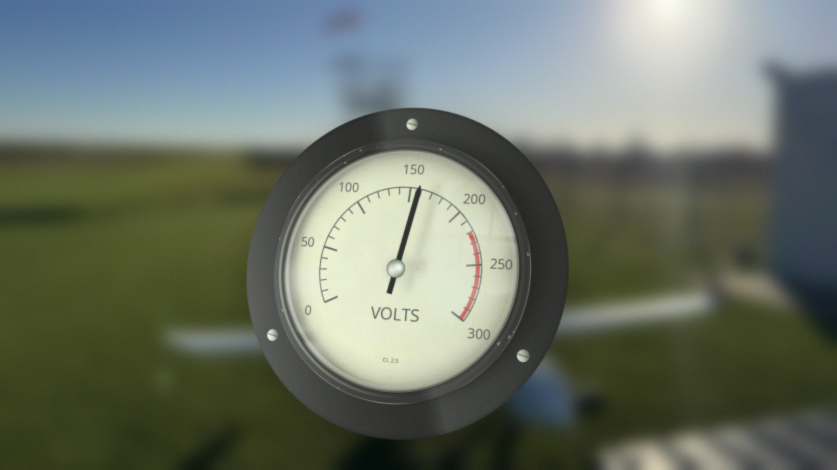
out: 160 V
